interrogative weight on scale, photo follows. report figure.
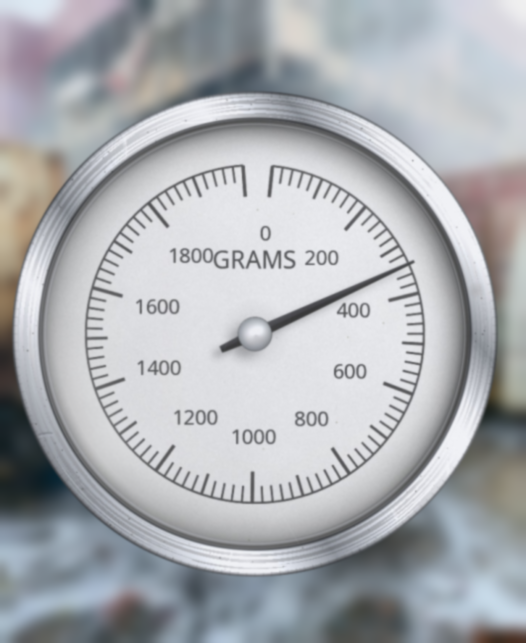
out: 340 g
